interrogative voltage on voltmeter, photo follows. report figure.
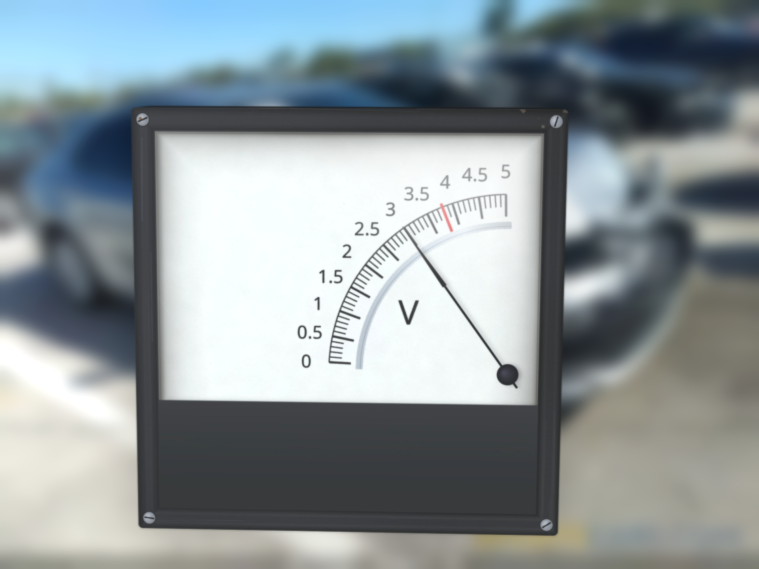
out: 3 V
